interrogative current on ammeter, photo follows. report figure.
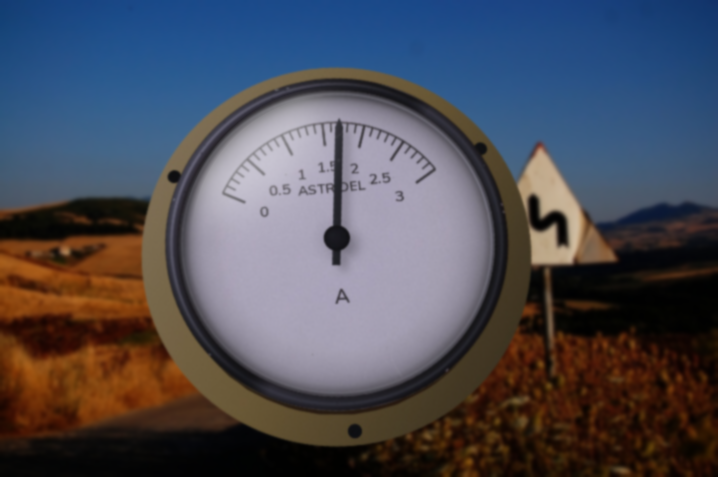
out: 1.7 A
